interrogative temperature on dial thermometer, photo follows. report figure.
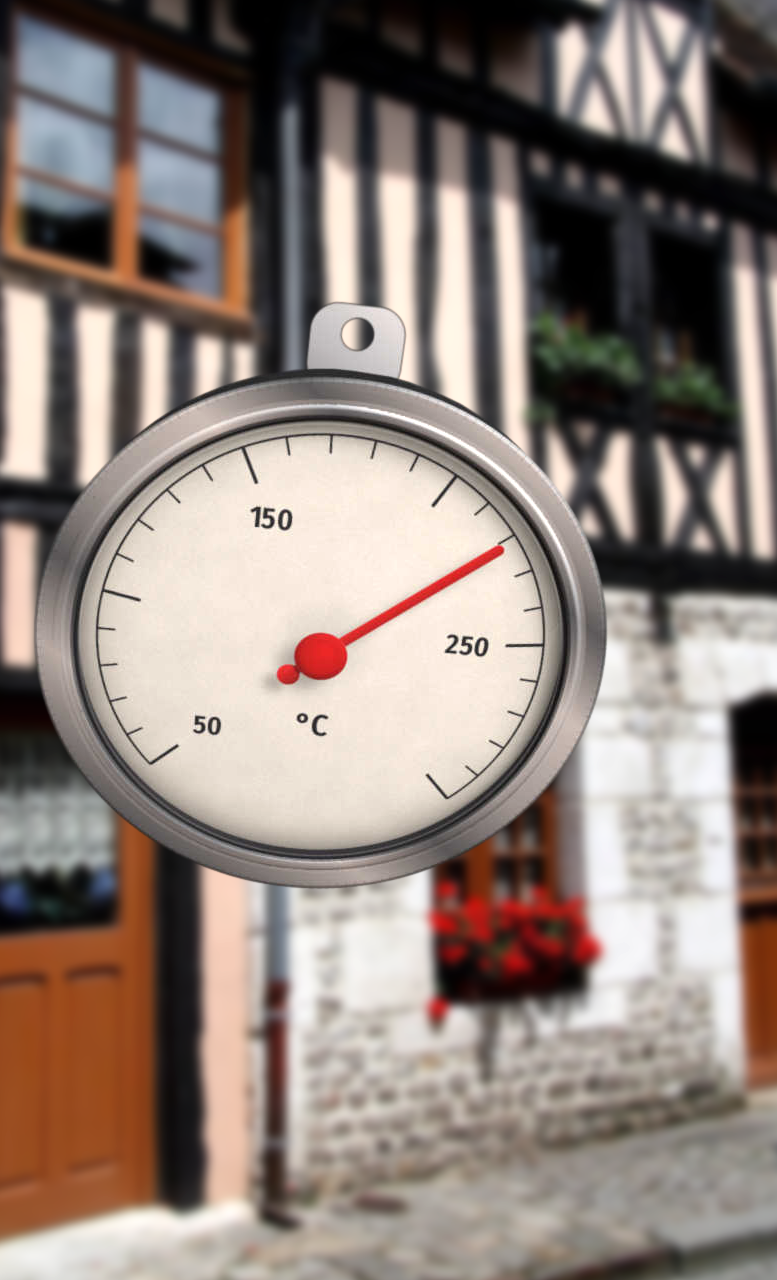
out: 220 °C
